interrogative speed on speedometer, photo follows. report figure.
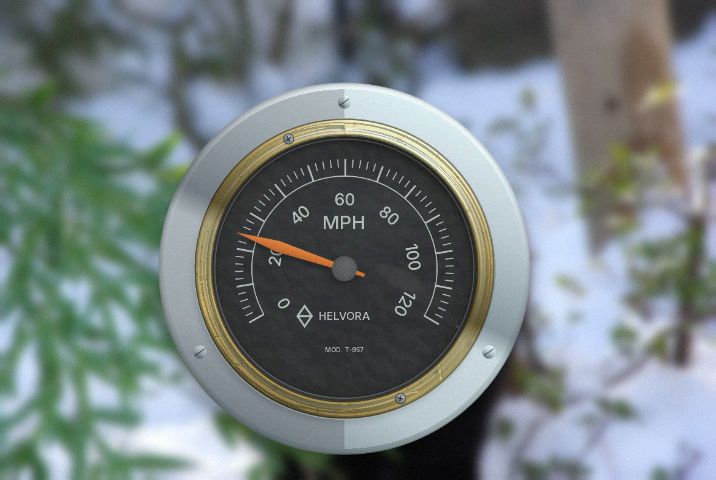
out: 24 mph
